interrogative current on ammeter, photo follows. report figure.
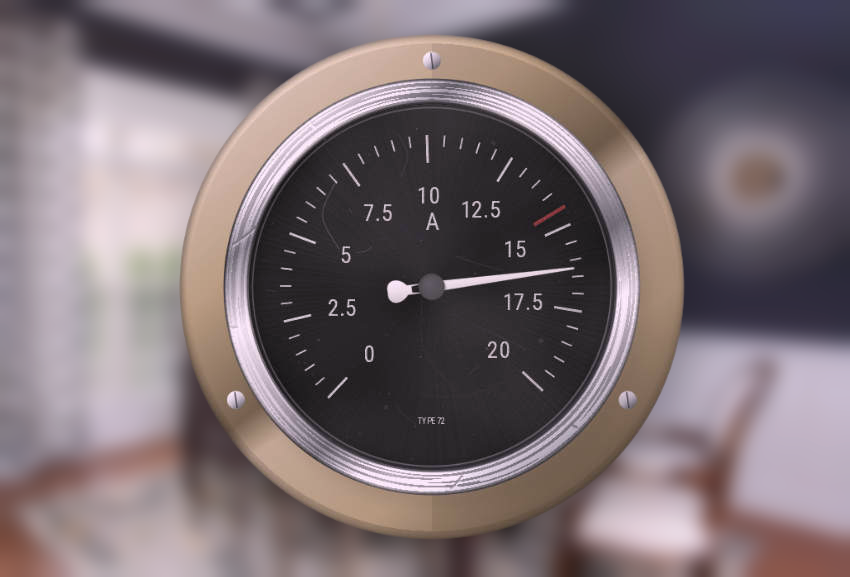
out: 16.25 A
